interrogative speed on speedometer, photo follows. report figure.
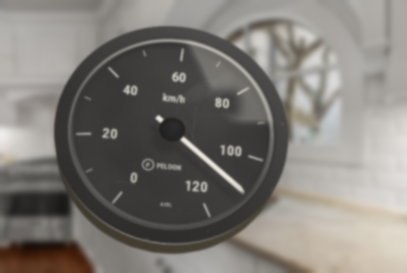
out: 110 km/h
